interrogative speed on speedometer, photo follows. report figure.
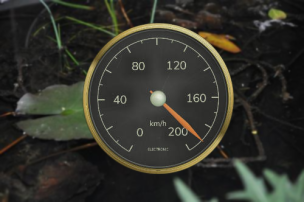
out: 190 km/h
